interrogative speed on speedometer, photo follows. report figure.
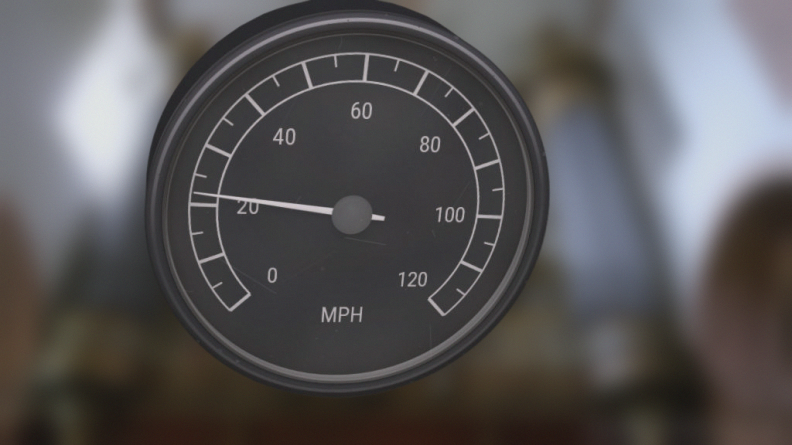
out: 22.5 mph
